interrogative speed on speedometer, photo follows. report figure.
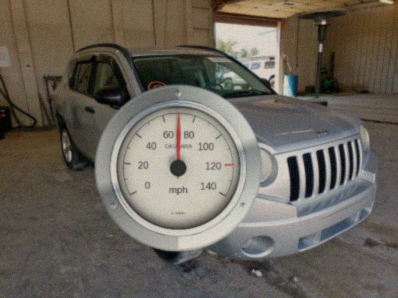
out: 70 mph
